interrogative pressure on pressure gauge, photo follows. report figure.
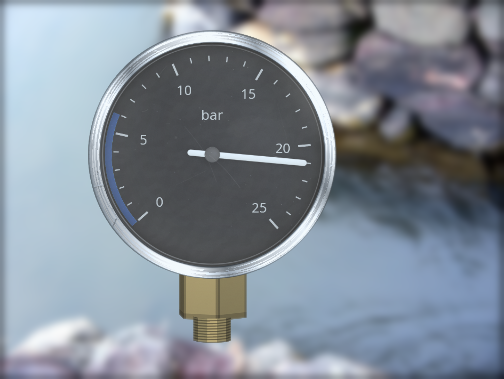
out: 21 bar
